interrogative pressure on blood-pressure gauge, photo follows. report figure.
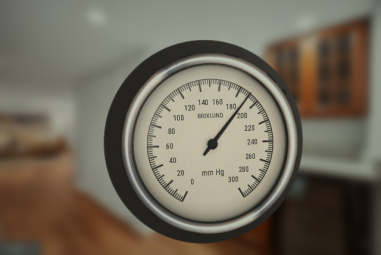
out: 190 mmHg
